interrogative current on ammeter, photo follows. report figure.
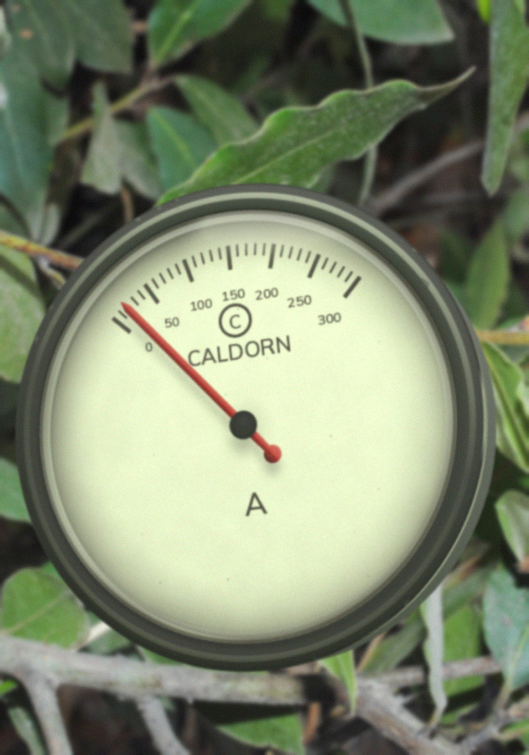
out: 20 A
